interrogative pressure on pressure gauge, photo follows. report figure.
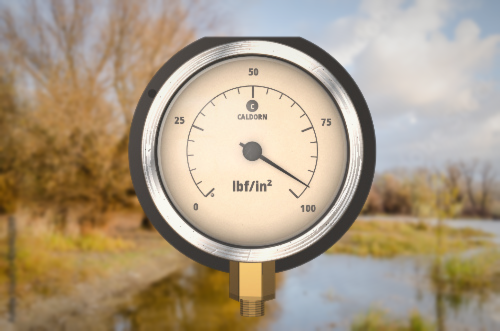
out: 95 psi
